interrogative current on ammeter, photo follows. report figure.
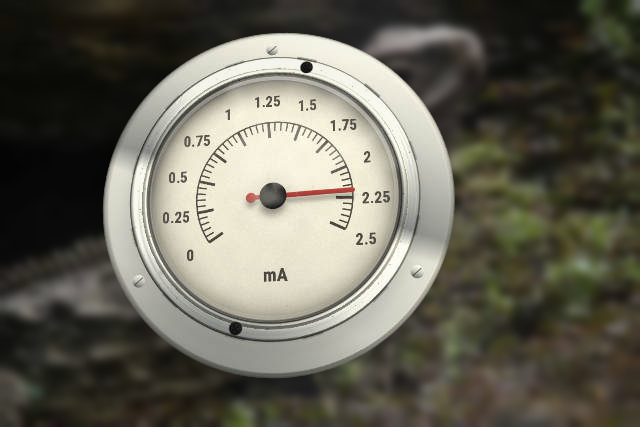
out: 2.2 mA
